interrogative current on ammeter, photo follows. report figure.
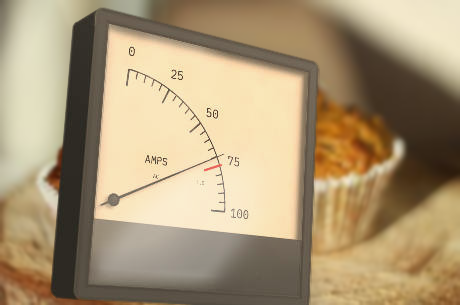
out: 70 A
